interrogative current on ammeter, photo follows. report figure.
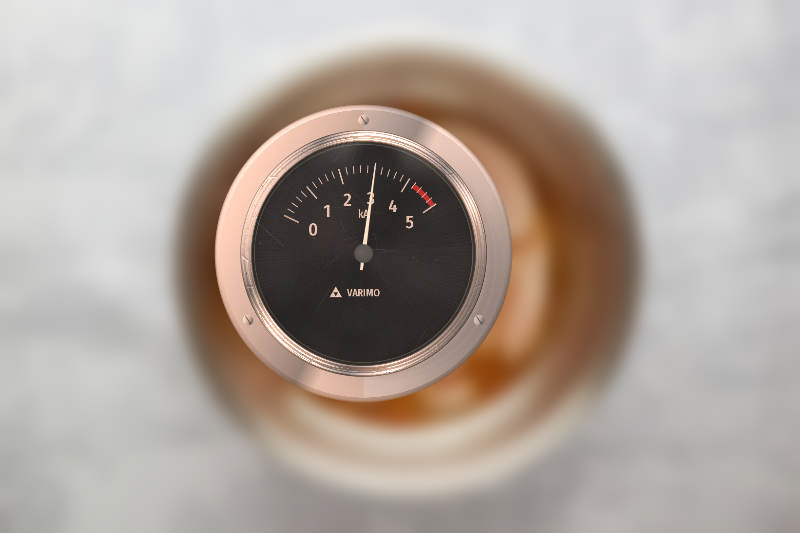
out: 3 kA
